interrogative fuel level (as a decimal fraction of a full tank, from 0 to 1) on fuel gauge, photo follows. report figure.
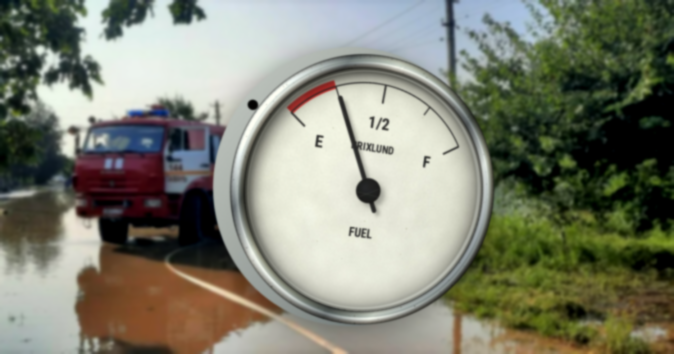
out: 0.25
